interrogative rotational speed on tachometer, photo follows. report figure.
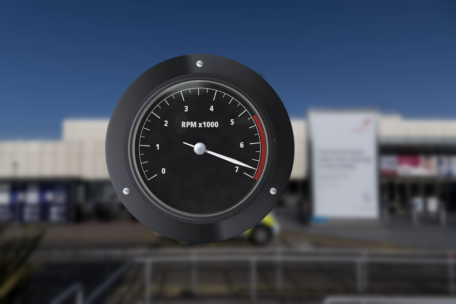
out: 6750 rpm
